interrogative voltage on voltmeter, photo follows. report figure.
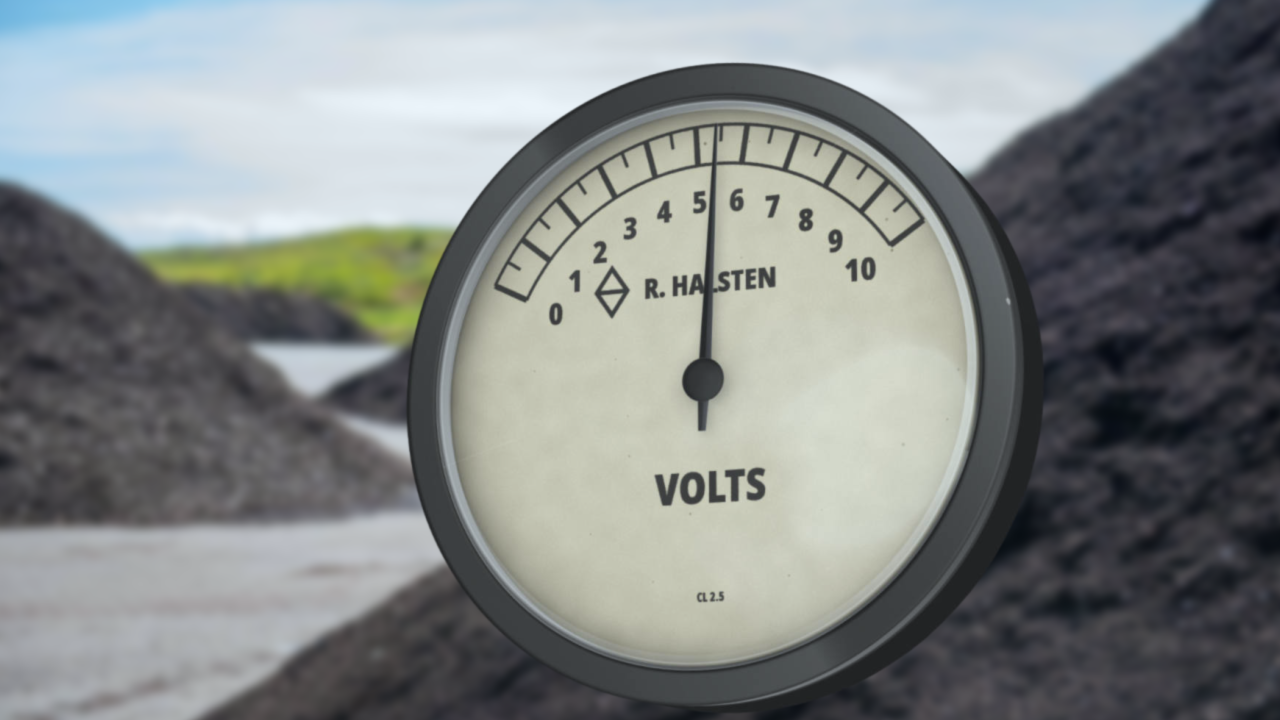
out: 5.5 V
